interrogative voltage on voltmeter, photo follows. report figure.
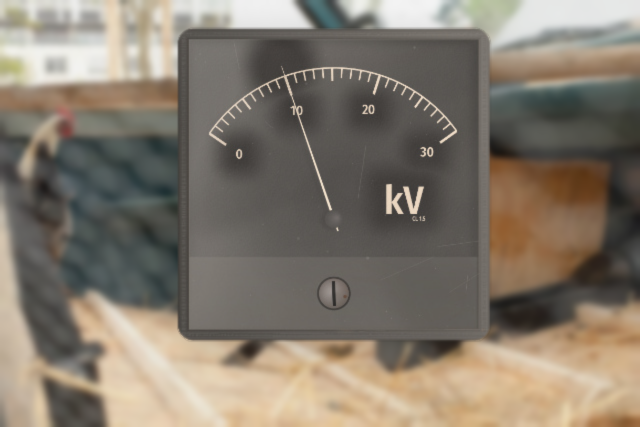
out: 10 kV
